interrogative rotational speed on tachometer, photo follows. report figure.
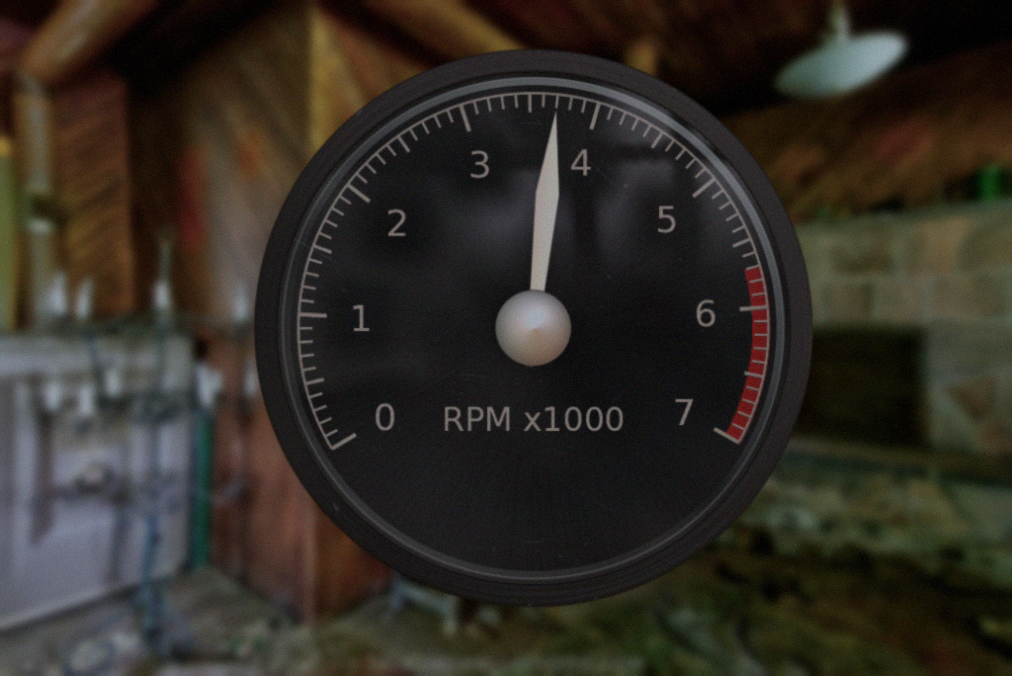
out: 3700 rpm
